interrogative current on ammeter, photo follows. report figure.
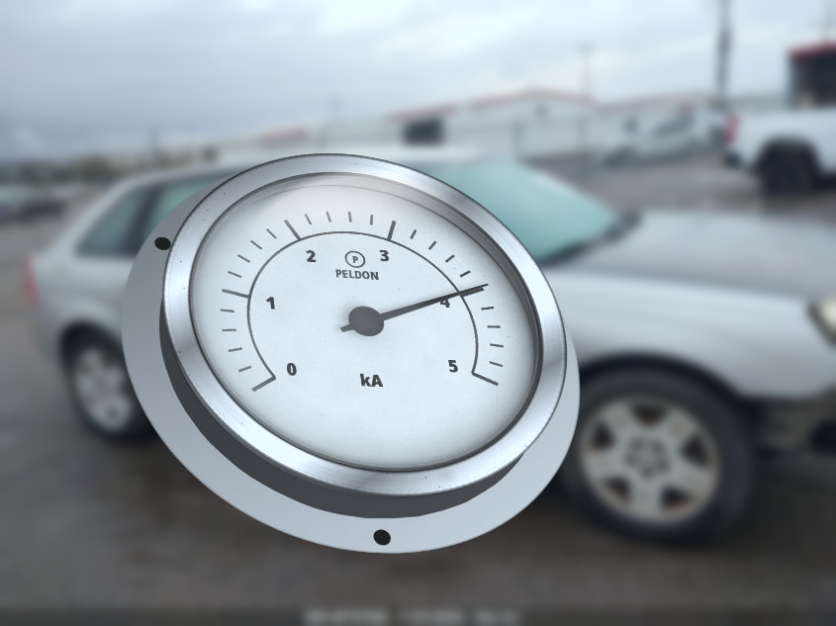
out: 4 kA
